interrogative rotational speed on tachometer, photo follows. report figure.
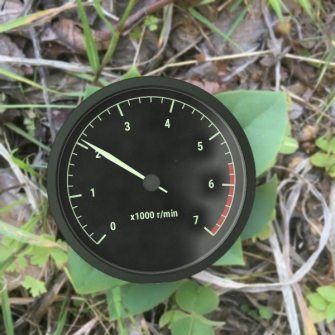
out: 2100 rpm
